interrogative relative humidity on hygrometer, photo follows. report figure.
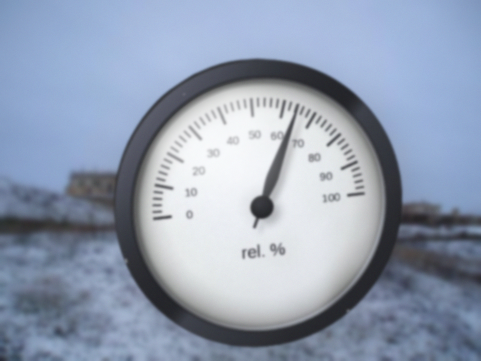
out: 64 %
